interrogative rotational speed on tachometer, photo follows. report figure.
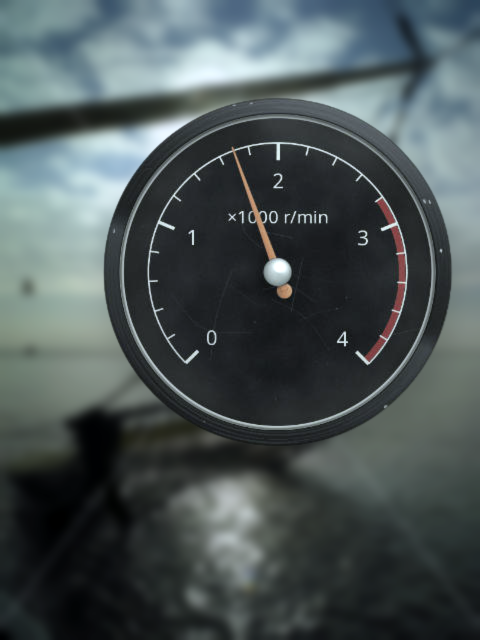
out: 1700 rpm
